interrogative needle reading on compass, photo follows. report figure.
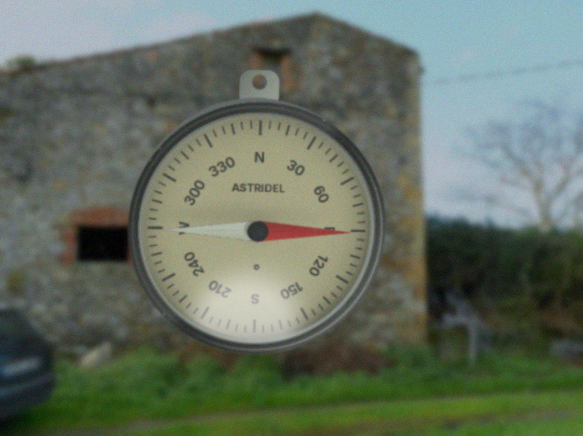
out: 90 °
